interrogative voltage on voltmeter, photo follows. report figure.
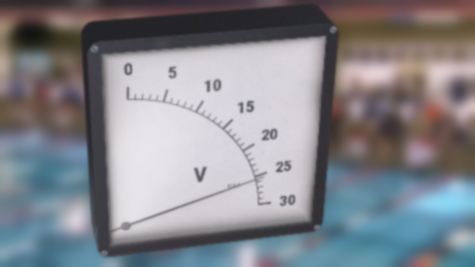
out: 25 V
